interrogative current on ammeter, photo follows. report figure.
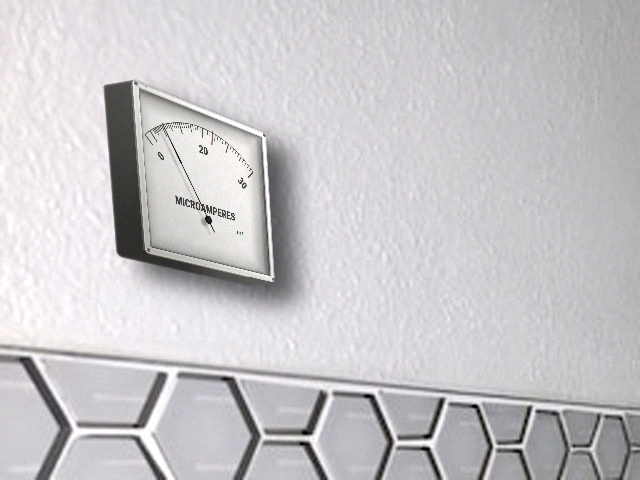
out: 10 µA
